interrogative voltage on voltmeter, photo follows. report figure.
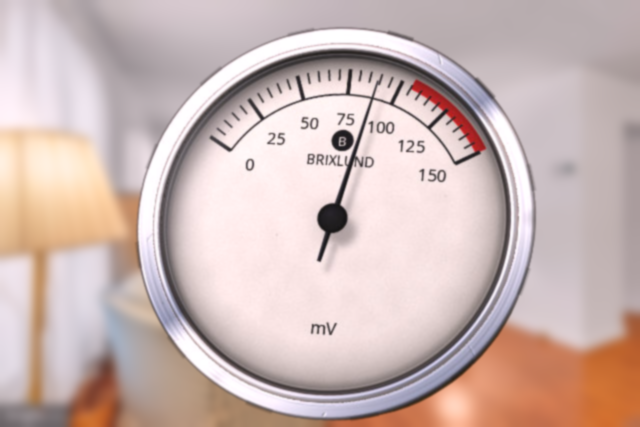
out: 90 mV
